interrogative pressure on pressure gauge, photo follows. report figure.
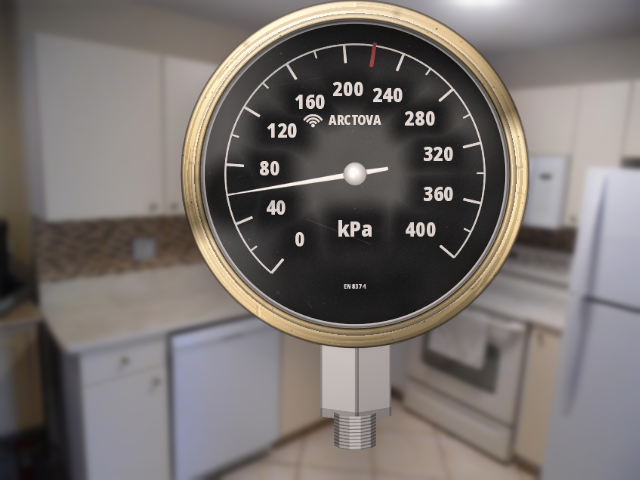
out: 60 kPa
